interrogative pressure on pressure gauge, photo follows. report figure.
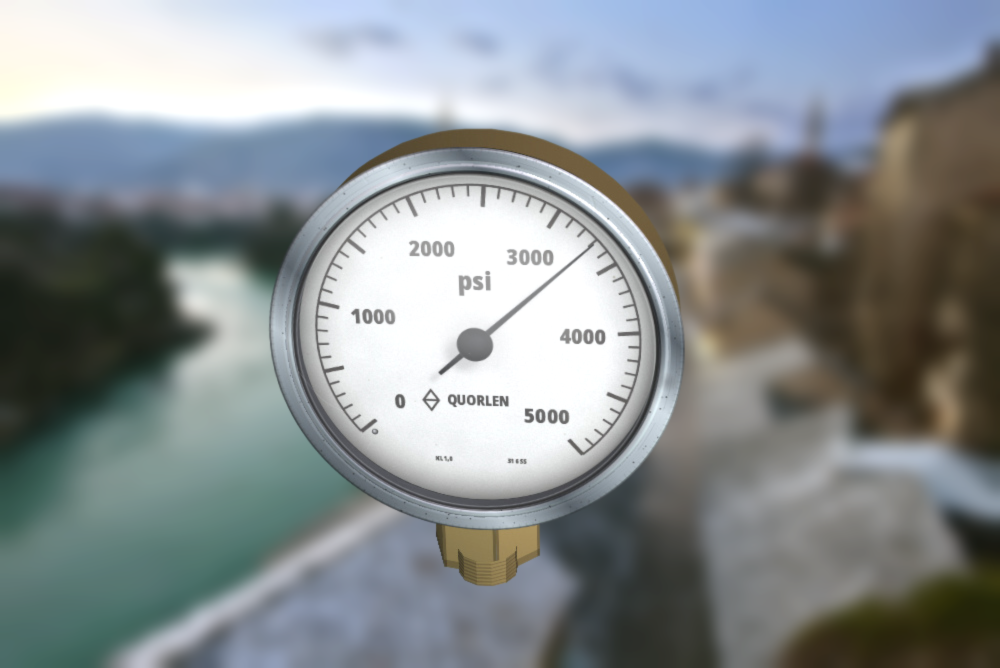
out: 3300 psi
